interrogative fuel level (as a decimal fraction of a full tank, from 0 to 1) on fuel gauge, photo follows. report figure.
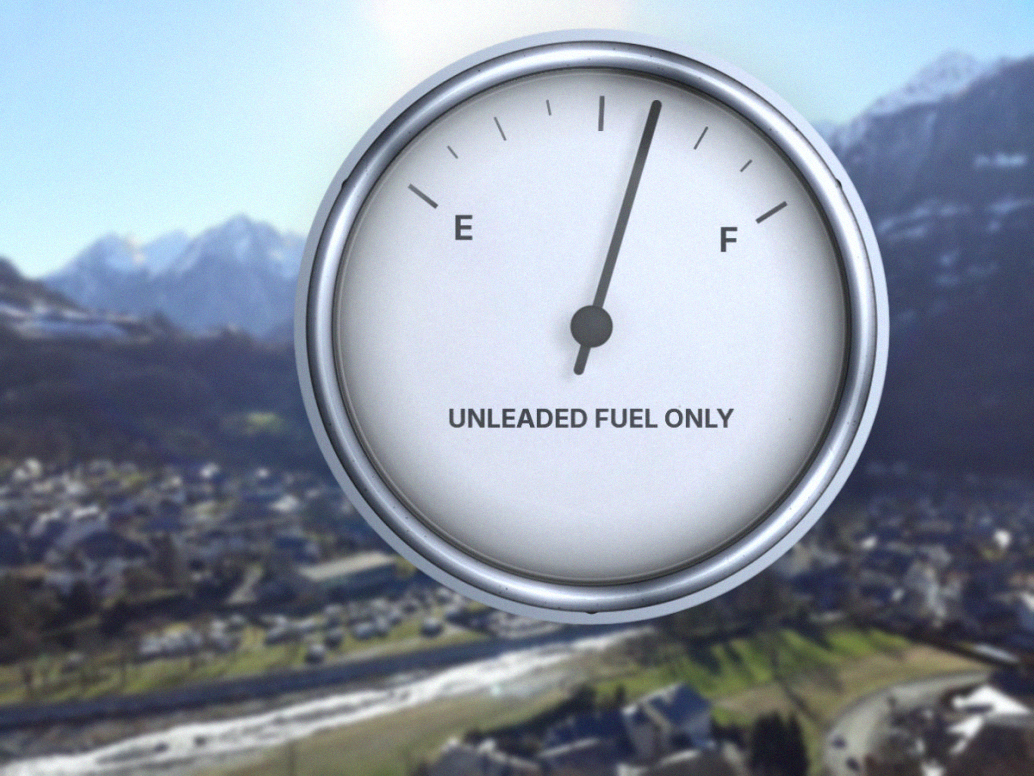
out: 0.625
